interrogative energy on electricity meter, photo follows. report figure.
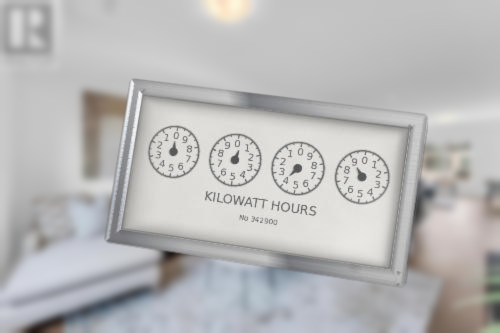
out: 39 kWh
